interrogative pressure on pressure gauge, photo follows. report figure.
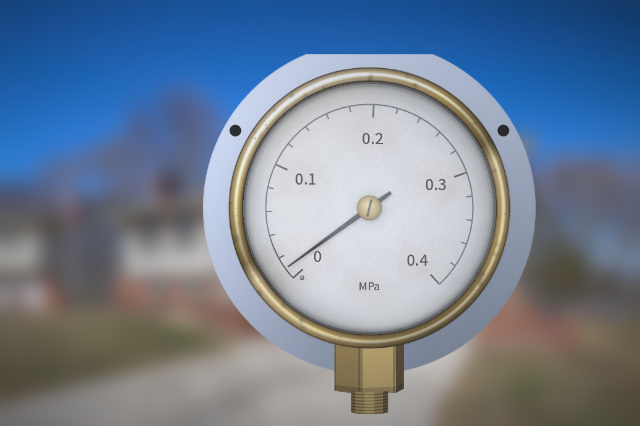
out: 0.01 MPa
